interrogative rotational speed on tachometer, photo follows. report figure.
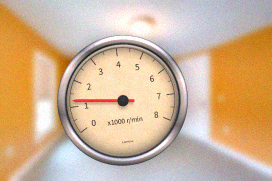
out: 1250 rpm
